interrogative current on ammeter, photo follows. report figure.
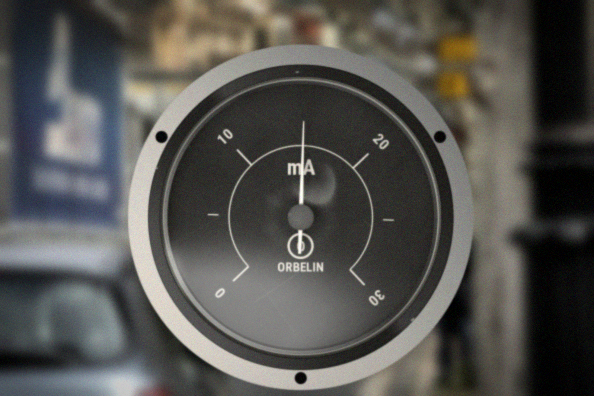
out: 15 mA
